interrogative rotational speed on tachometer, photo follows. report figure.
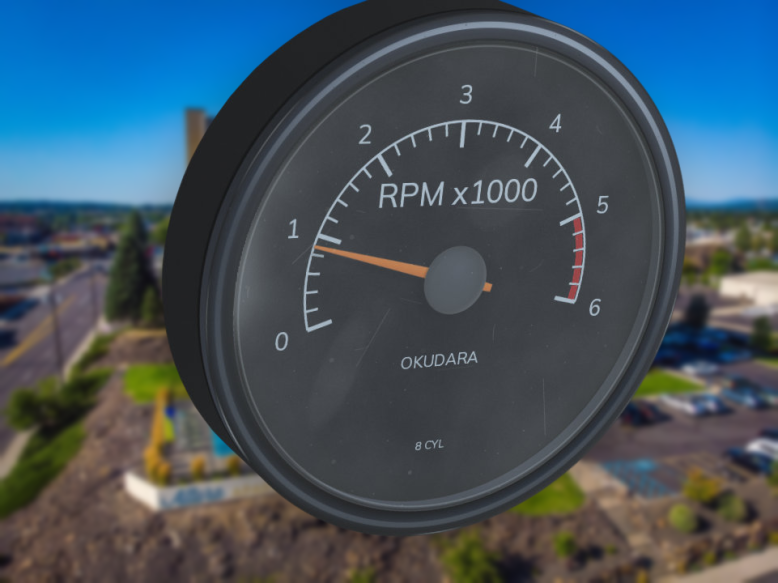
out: 900 rpm
